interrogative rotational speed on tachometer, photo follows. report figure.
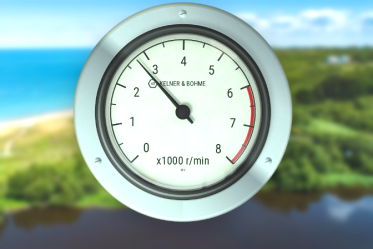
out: 2750 rpm
